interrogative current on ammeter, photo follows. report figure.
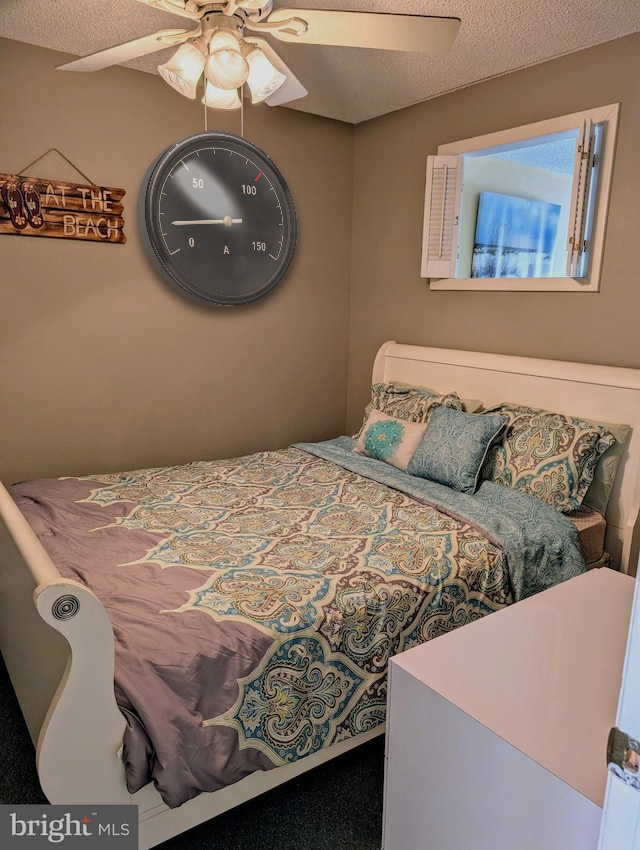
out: 15 A
